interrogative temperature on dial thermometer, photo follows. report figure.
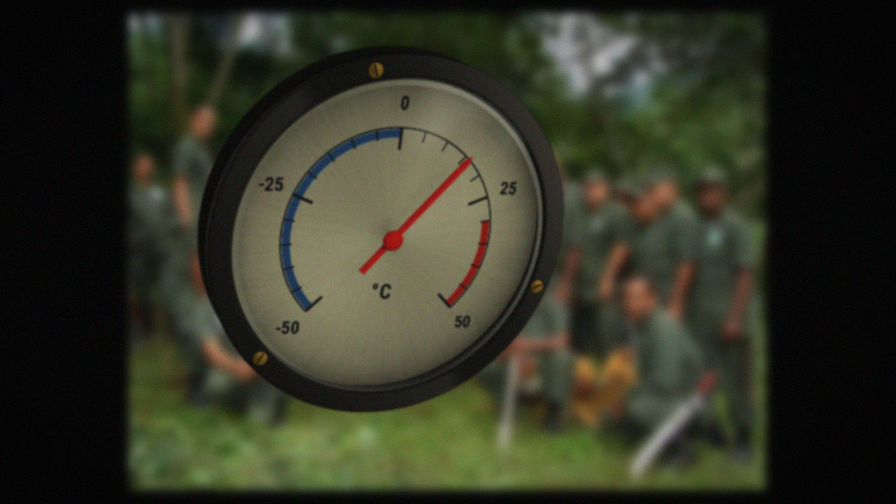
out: 15 °C
